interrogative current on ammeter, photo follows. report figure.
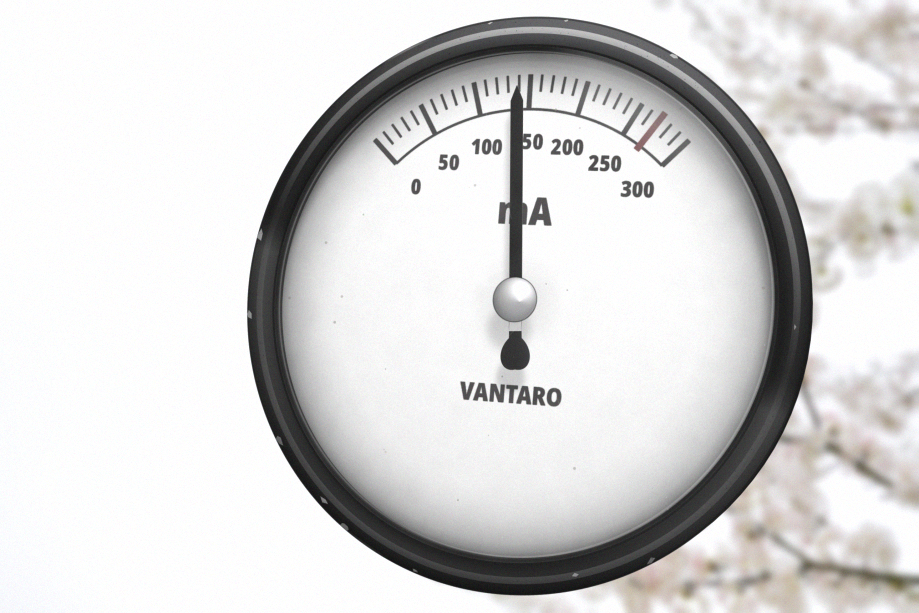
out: 140 mA
